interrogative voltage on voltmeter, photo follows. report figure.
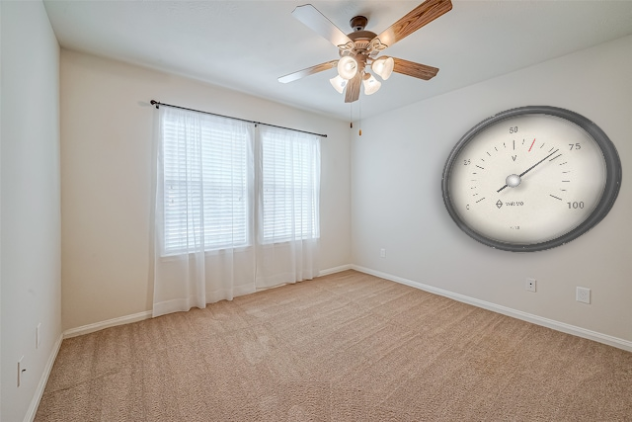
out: 72.5 V
